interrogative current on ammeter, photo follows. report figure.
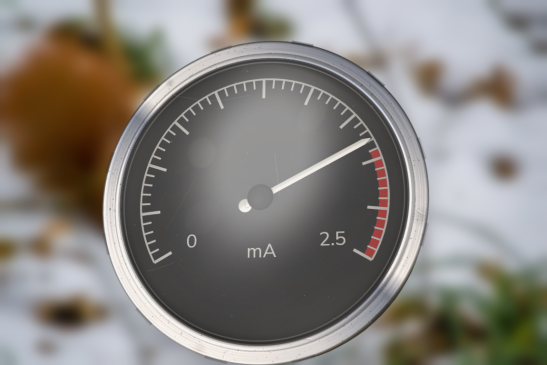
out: 1.9 mA
